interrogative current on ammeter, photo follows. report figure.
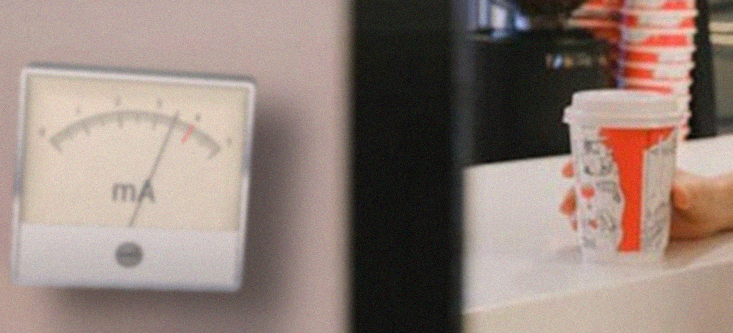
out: 3.5 mA
